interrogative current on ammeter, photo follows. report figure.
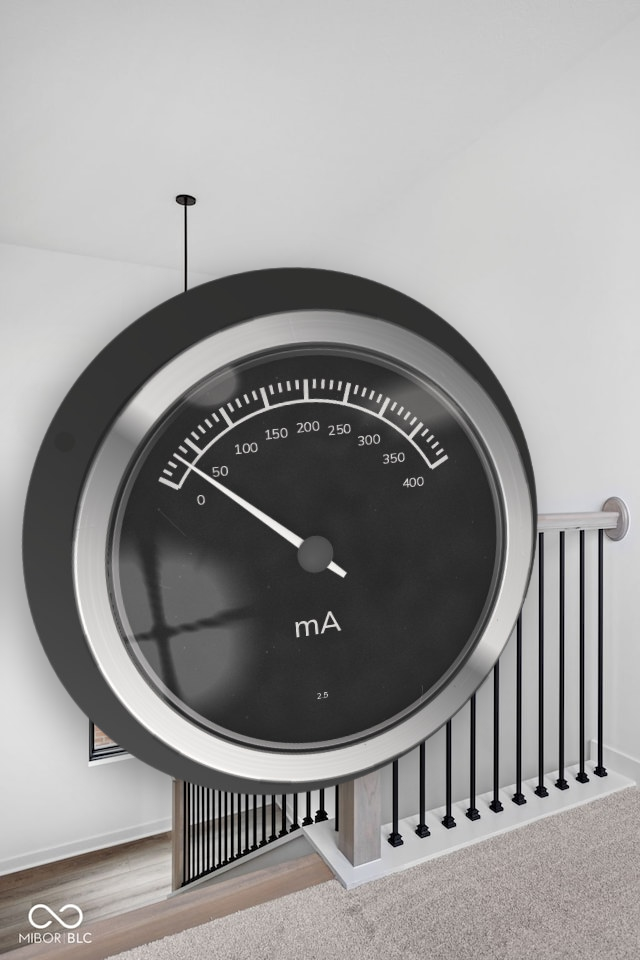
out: 30 mA
